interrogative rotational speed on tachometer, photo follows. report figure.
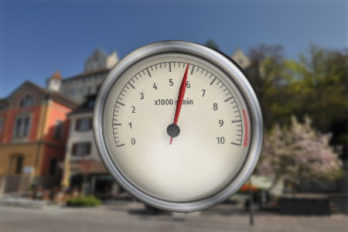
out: 5800 rpm
